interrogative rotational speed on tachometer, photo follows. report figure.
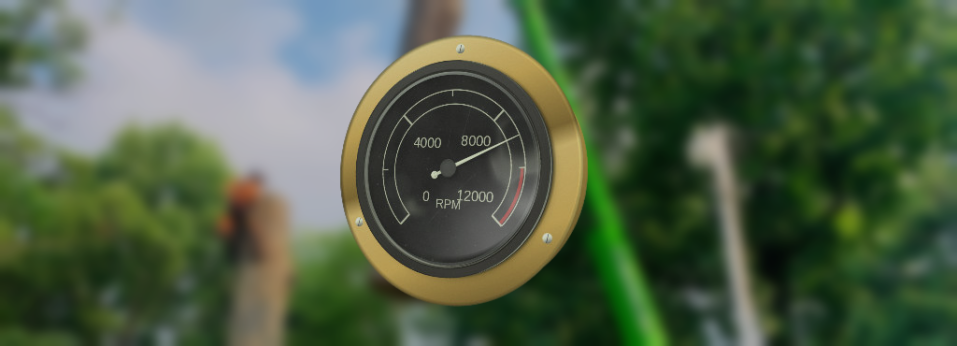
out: 9000 rpm
